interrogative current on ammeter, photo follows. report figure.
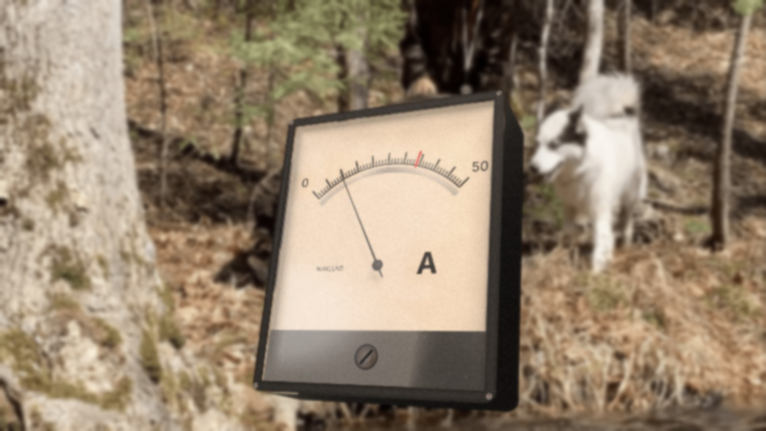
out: 10 A
